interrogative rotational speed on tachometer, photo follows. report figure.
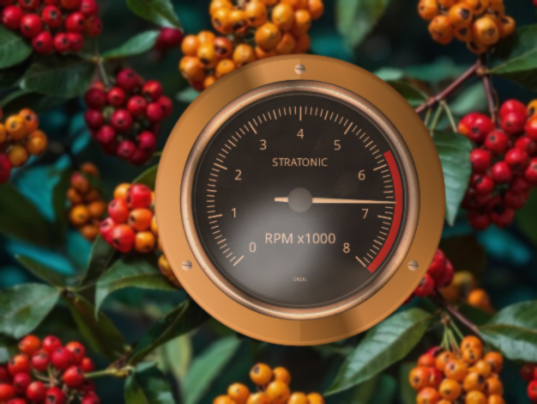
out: 6700 rpm
